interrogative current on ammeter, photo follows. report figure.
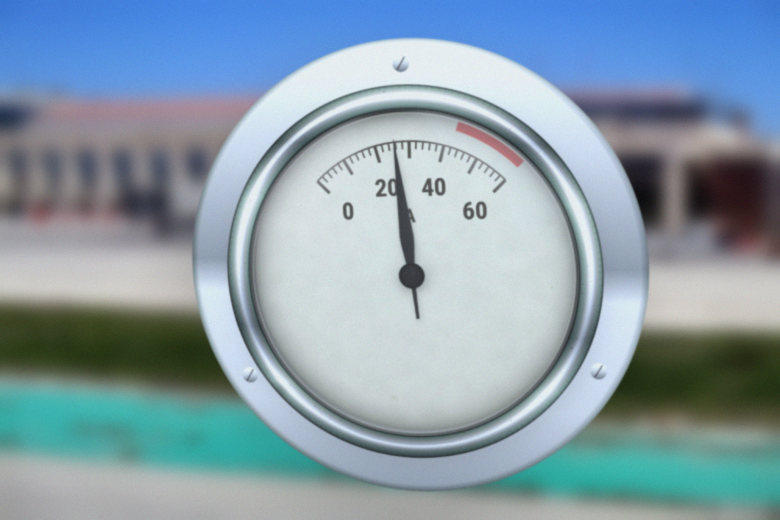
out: 26 A
